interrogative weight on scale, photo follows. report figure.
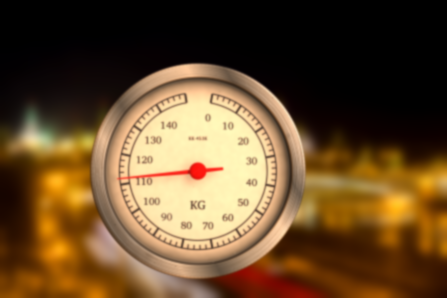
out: 112 kg
